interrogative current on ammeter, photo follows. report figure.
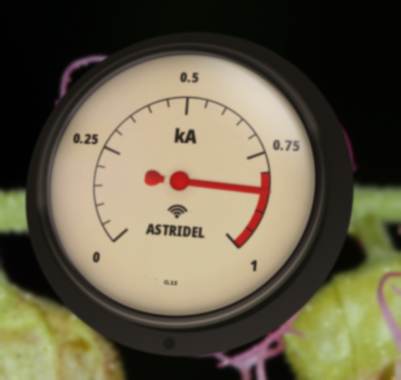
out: 0.85 kA
